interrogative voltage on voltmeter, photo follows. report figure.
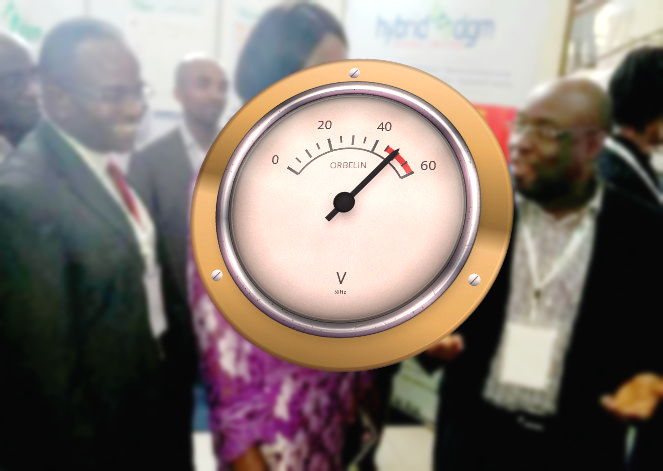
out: 50 V
